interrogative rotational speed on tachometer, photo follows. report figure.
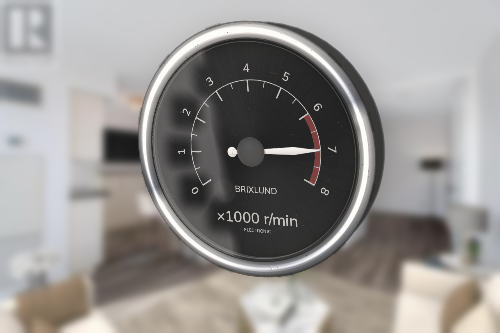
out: 7000 rpm
